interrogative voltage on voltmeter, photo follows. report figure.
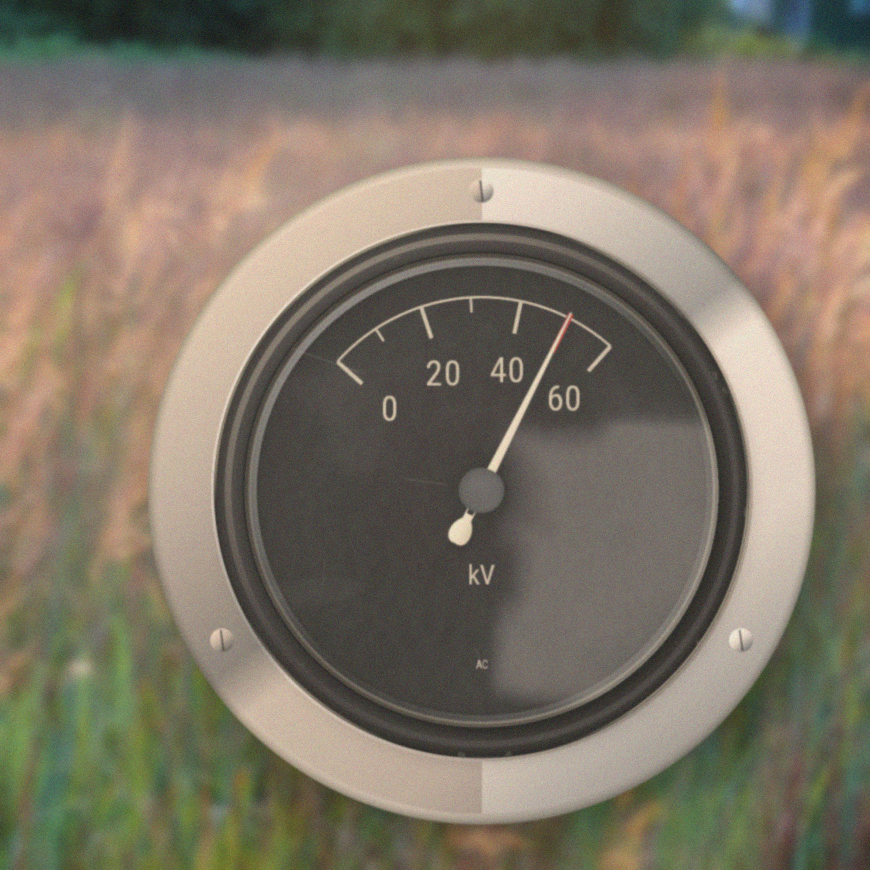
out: 50 kV
